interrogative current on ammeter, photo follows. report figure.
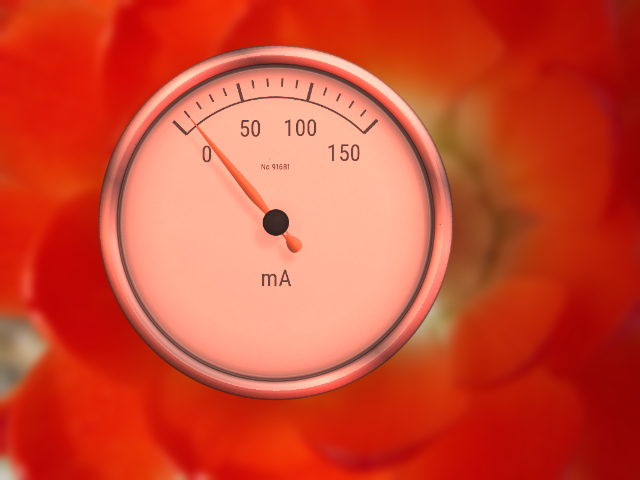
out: 10 mA
